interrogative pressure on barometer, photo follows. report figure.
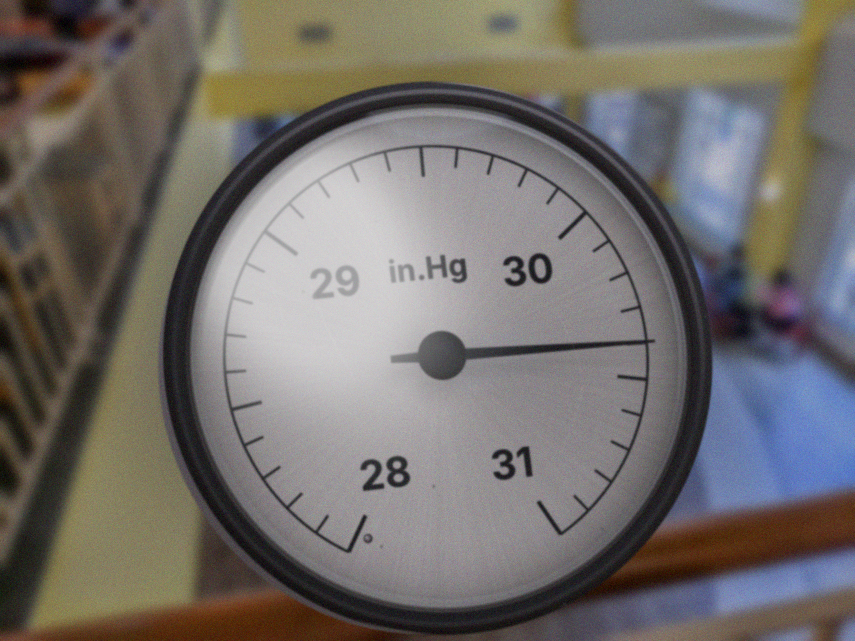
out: 30.4 inHg
